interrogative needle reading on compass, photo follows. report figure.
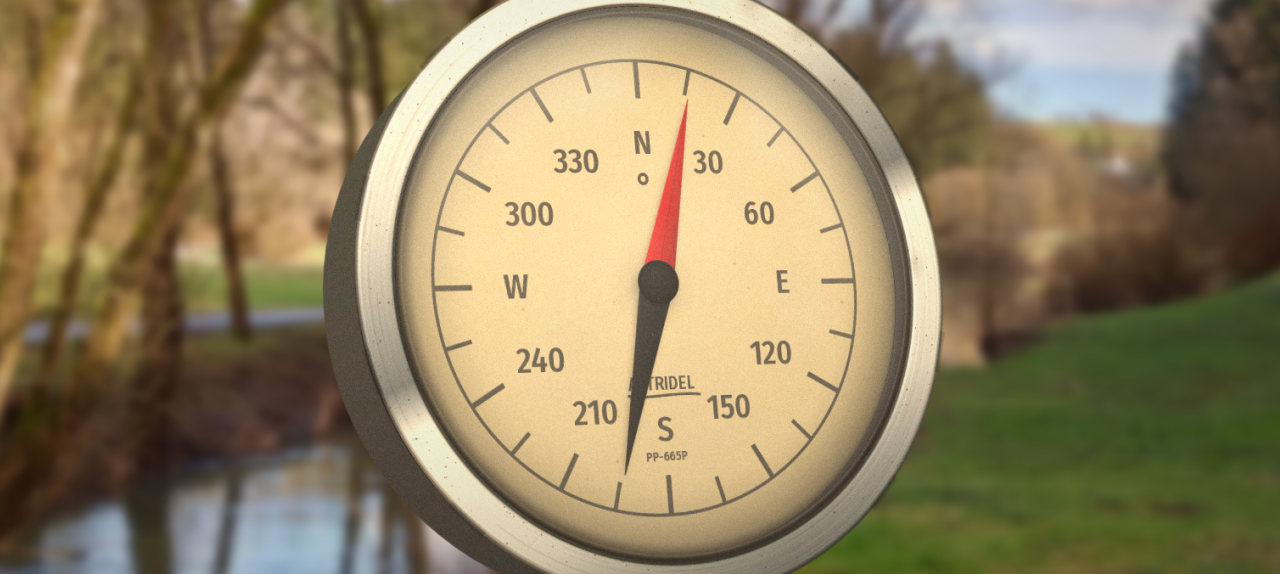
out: 15 °
